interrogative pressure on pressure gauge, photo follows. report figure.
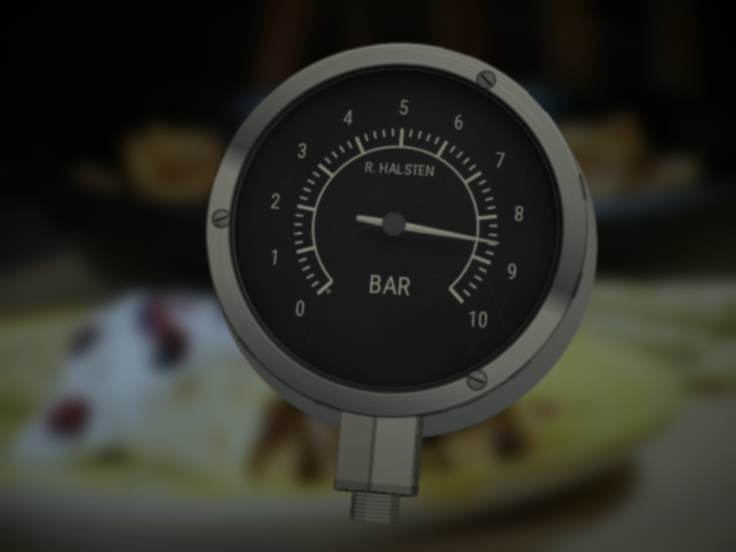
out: 8.6 bar
